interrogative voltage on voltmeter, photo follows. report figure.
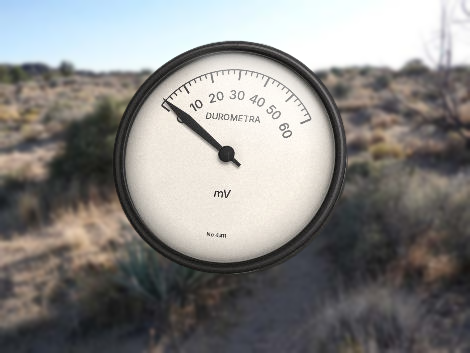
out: 2 mV
